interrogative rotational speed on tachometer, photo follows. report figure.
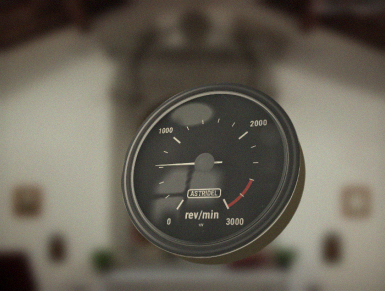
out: 600 rpm
